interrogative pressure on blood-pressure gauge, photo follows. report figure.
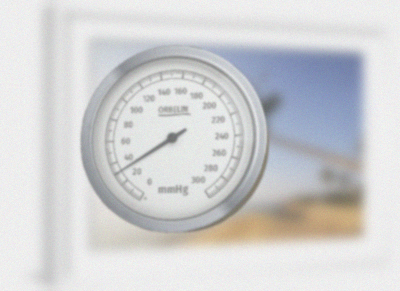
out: 30 mmHg
